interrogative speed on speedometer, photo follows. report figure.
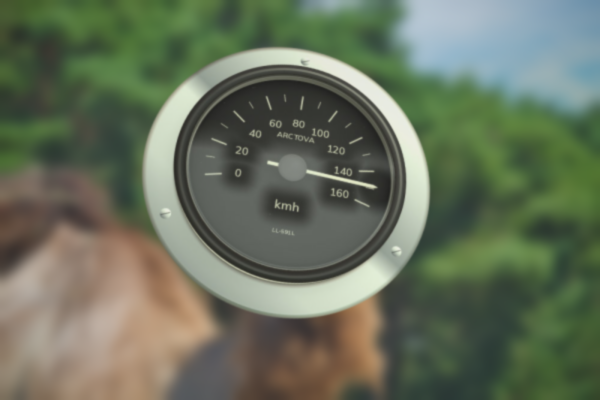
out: 150 km/h
